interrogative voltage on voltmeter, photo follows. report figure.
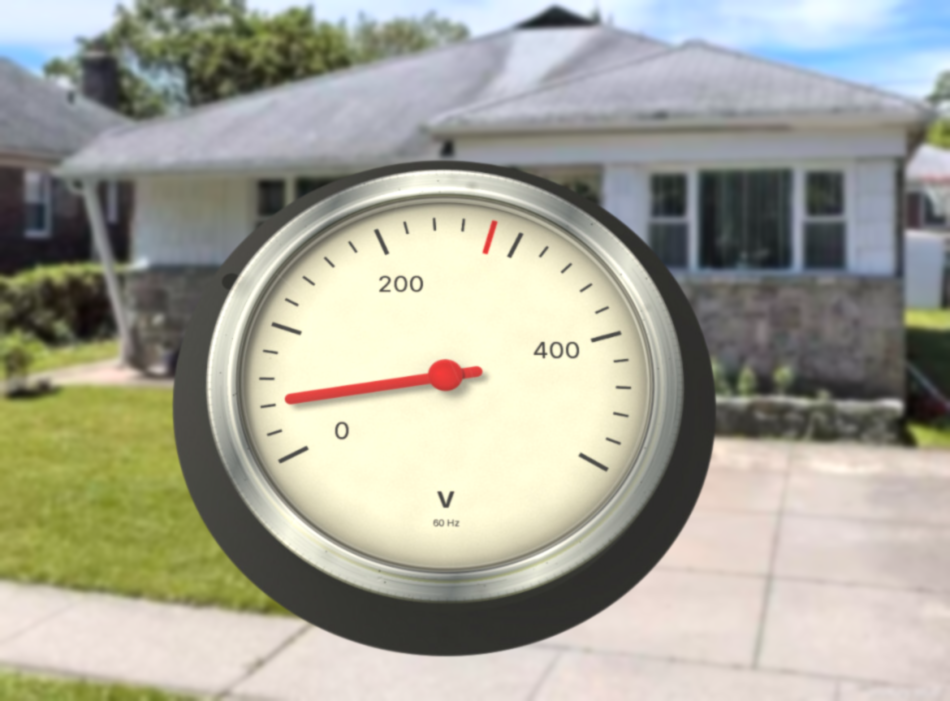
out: 40 V
